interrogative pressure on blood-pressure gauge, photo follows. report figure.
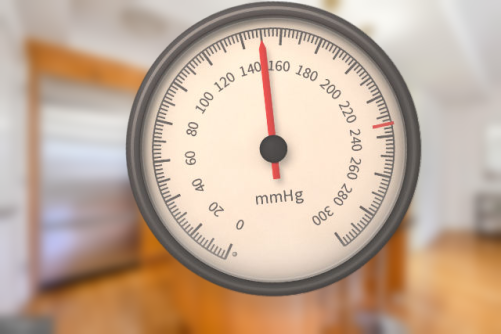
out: 150 mmHg
